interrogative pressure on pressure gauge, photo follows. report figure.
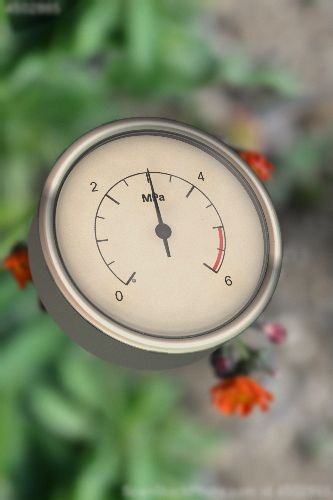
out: 3 MPa
